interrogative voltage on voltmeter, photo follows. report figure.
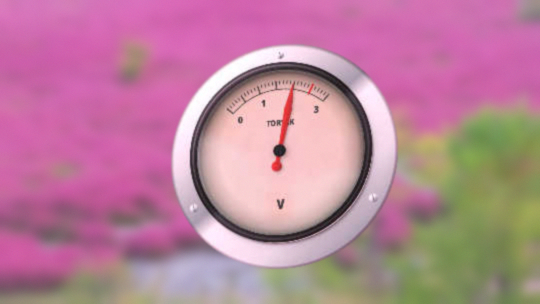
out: 2 V
